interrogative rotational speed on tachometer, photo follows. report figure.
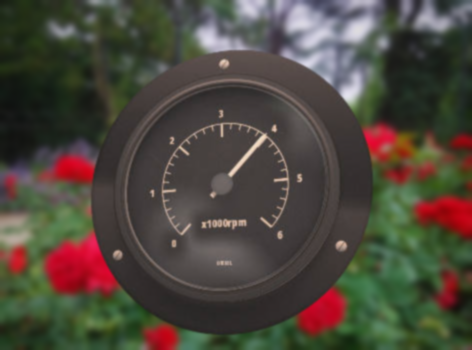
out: 4000 rpm
